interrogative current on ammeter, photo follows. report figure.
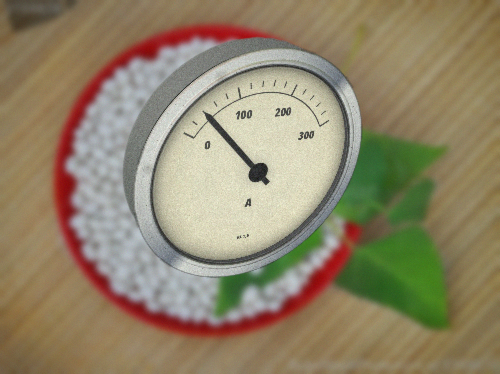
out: 40 A
